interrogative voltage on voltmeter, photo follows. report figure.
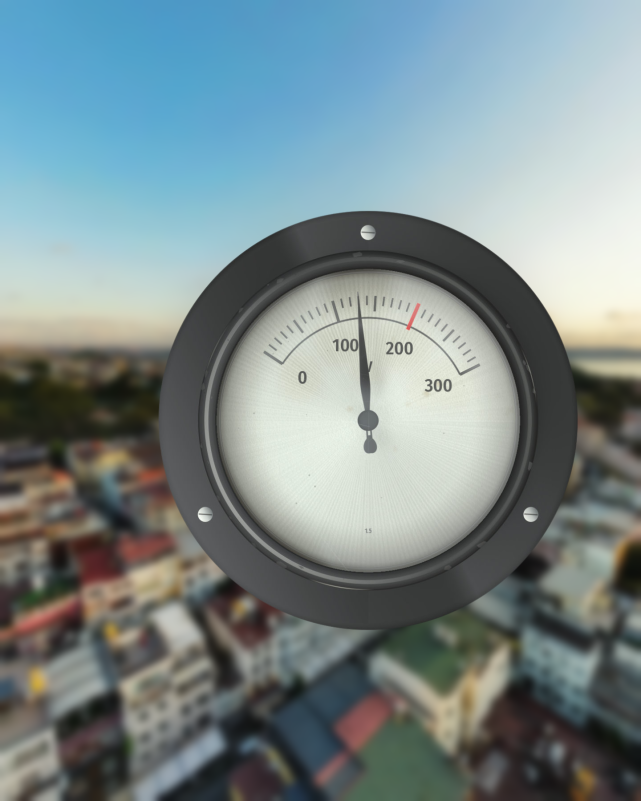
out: 130 V
